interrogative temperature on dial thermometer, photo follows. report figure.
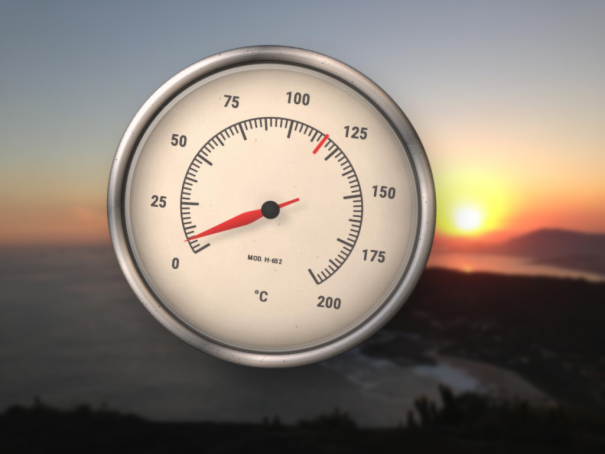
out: 7.5 °C
